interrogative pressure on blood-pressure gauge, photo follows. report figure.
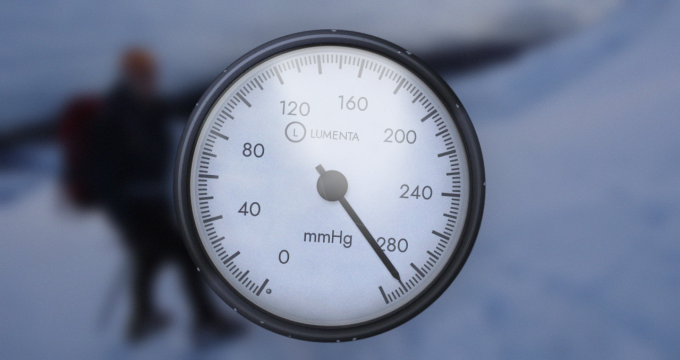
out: 290 mmHg
